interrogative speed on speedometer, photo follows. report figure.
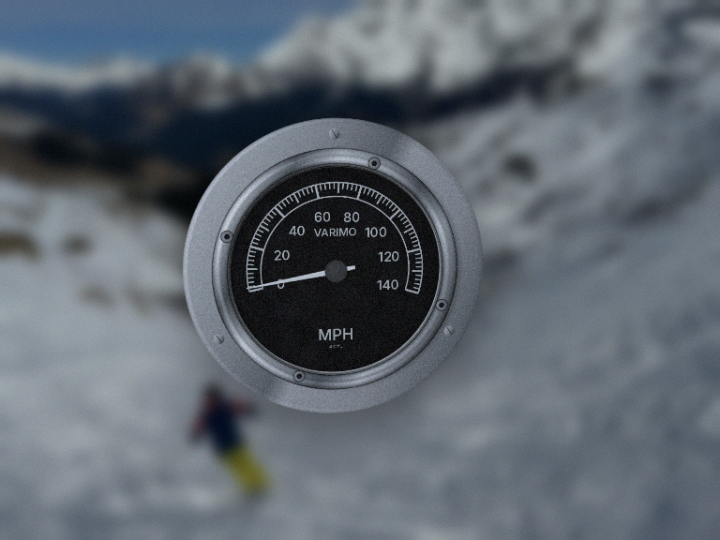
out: 2 mph
